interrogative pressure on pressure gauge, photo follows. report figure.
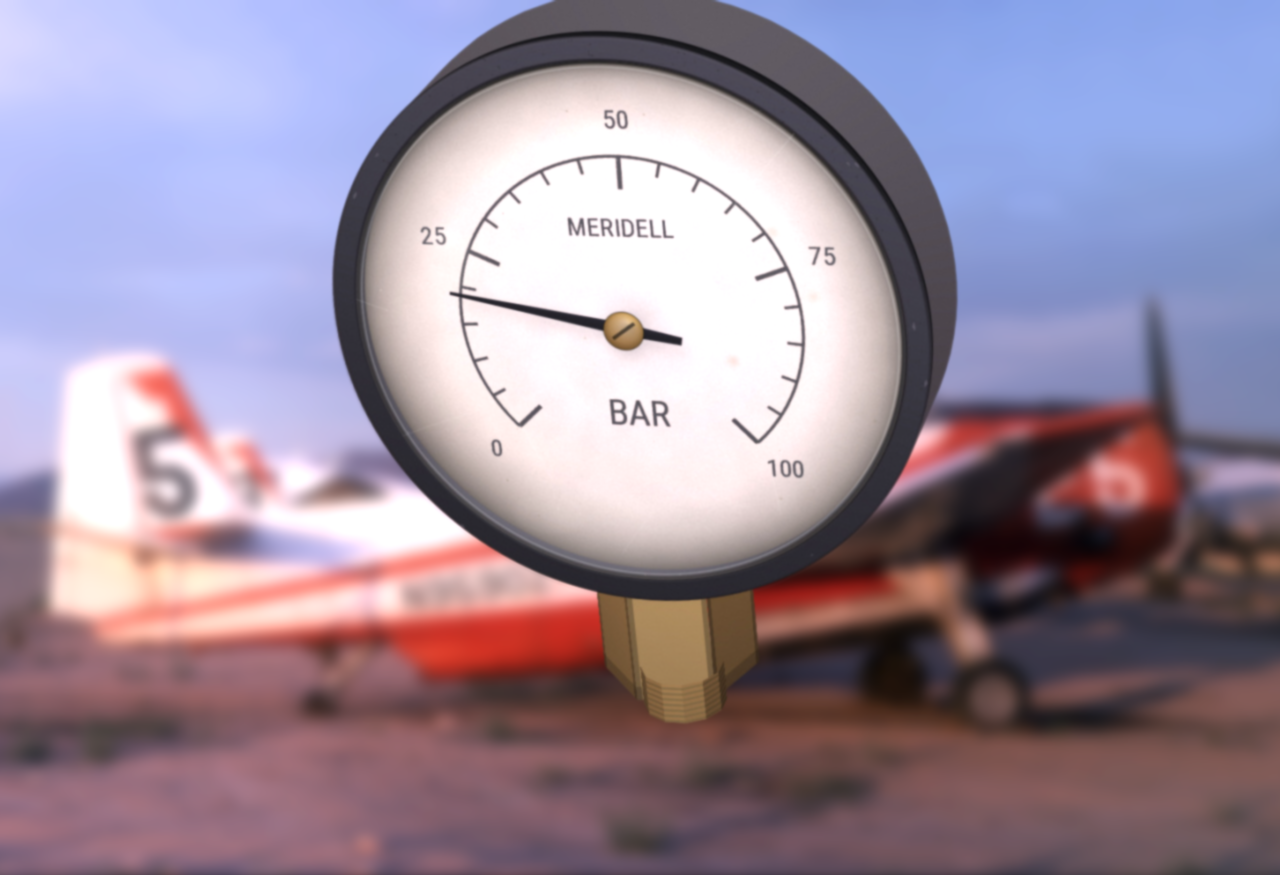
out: 20 bar
